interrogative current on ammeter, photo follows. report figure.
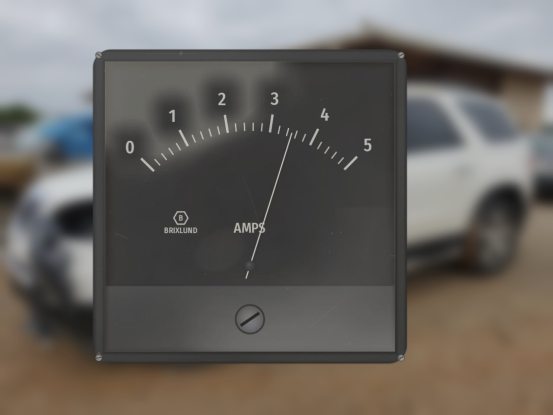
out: 3.5 A
